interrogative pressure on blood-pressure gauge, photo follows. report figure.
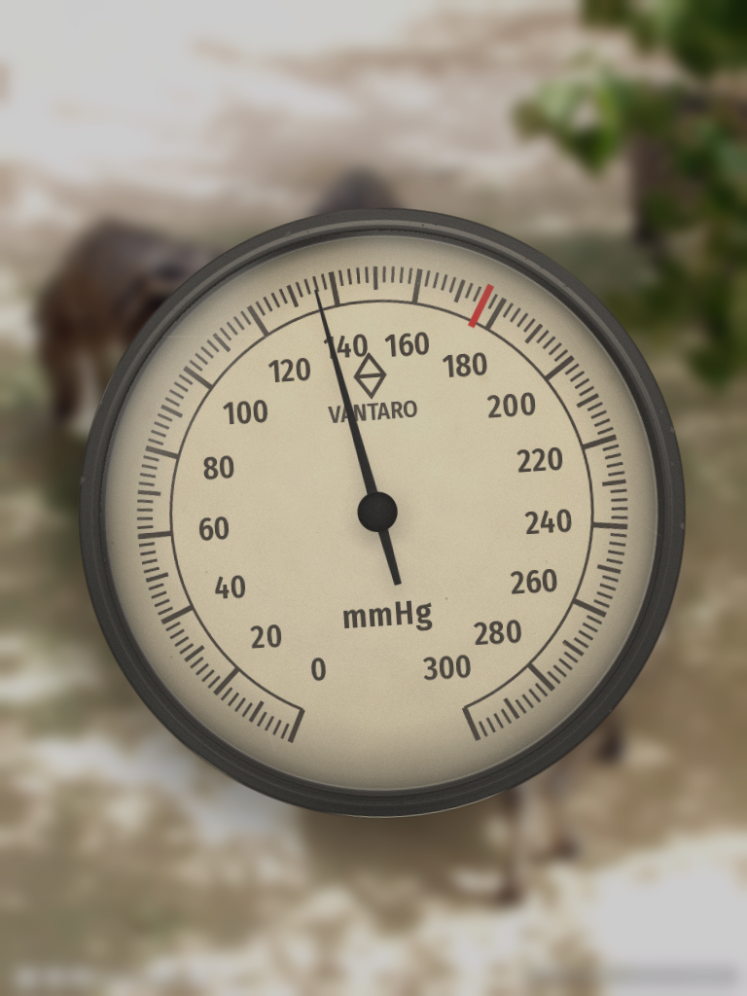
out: 136 mmHg
